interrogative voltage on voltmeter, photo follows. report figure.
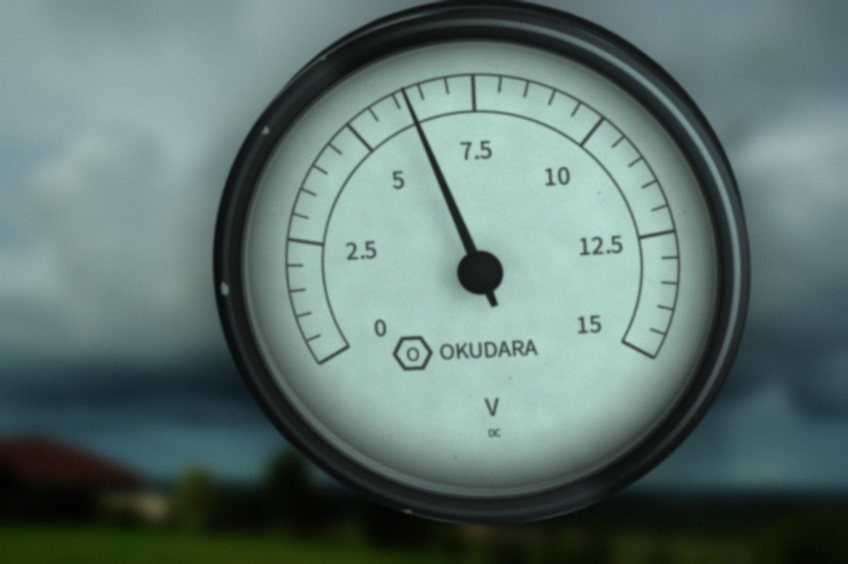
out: 6.25 V
